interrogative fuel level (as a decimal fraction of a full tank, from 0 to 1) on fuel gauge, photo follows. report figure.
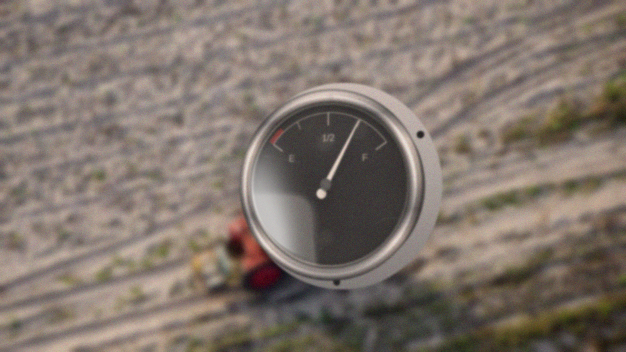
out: 0.75
